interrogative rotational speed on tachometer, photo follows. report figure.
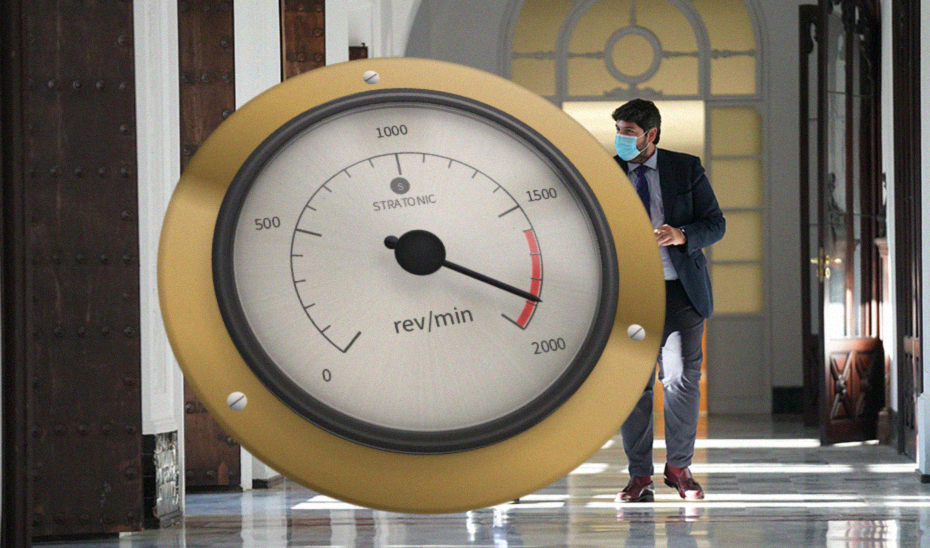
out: 1900 rpm
